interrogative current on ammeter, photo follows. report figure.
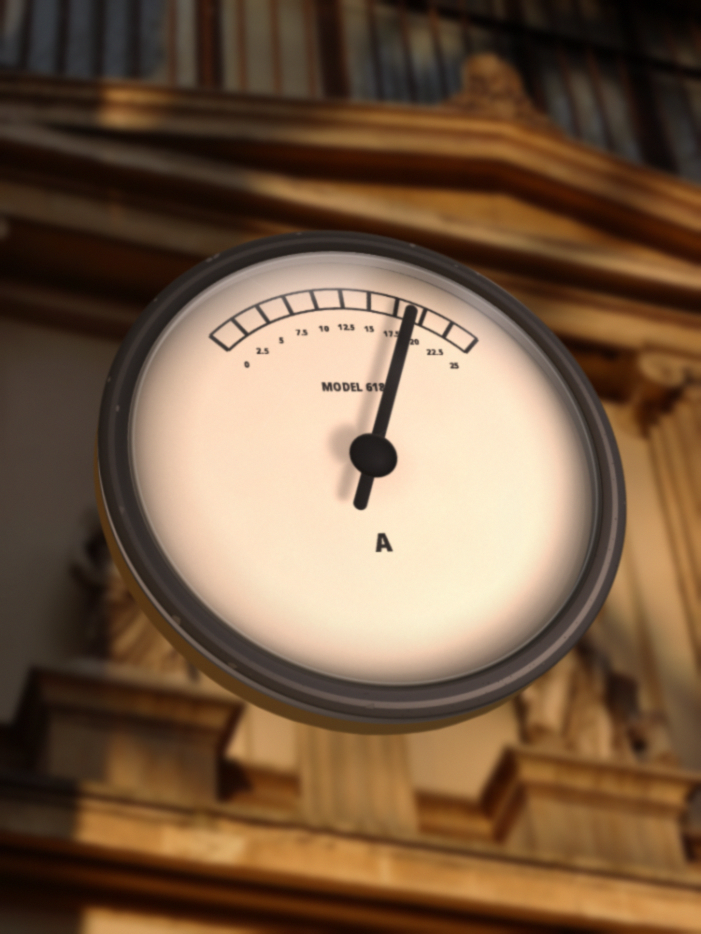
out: 18.75 A
